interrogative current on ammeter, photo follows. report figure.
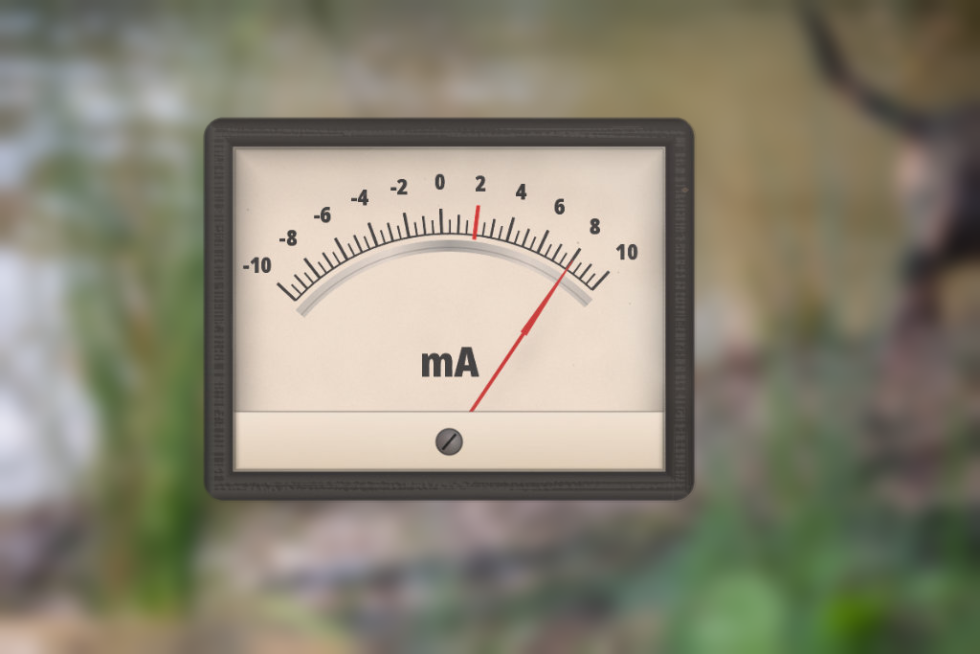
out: 8 mA
